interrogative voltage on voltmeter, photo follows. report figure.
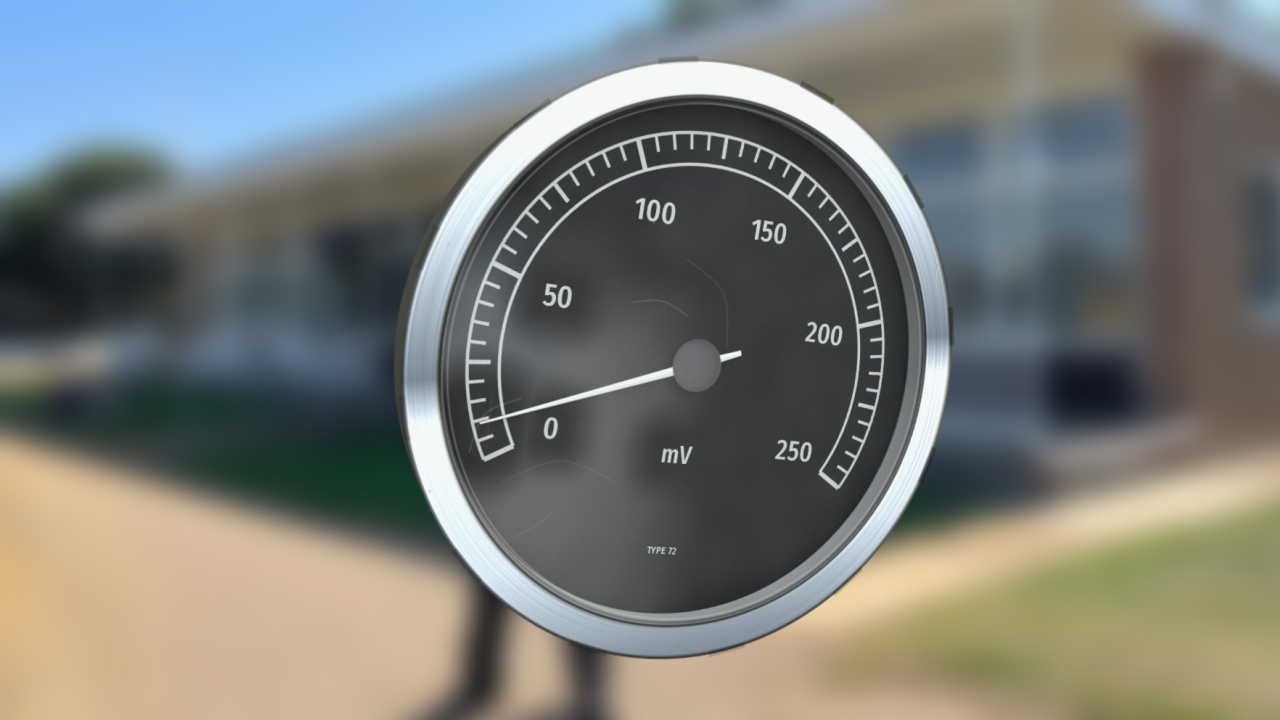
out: 10 mV
